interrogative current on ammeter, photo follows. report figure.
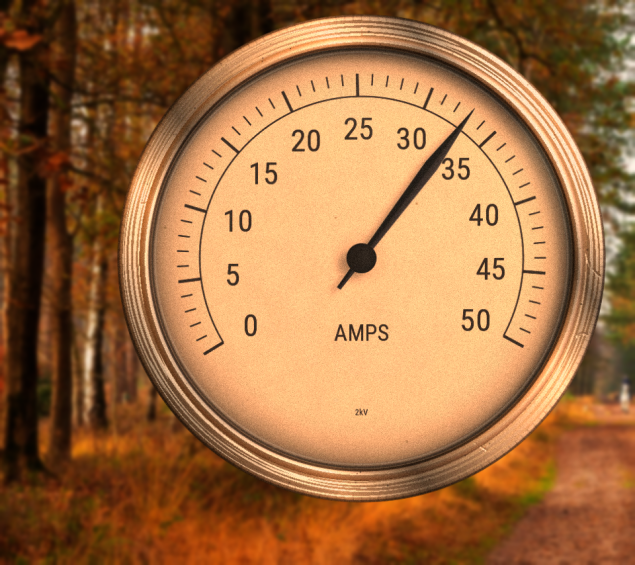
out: 33 A
